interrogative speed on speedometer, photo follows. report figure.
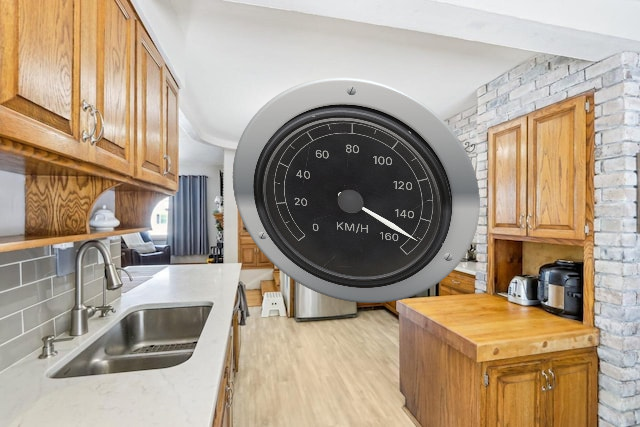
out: 150 km/h
